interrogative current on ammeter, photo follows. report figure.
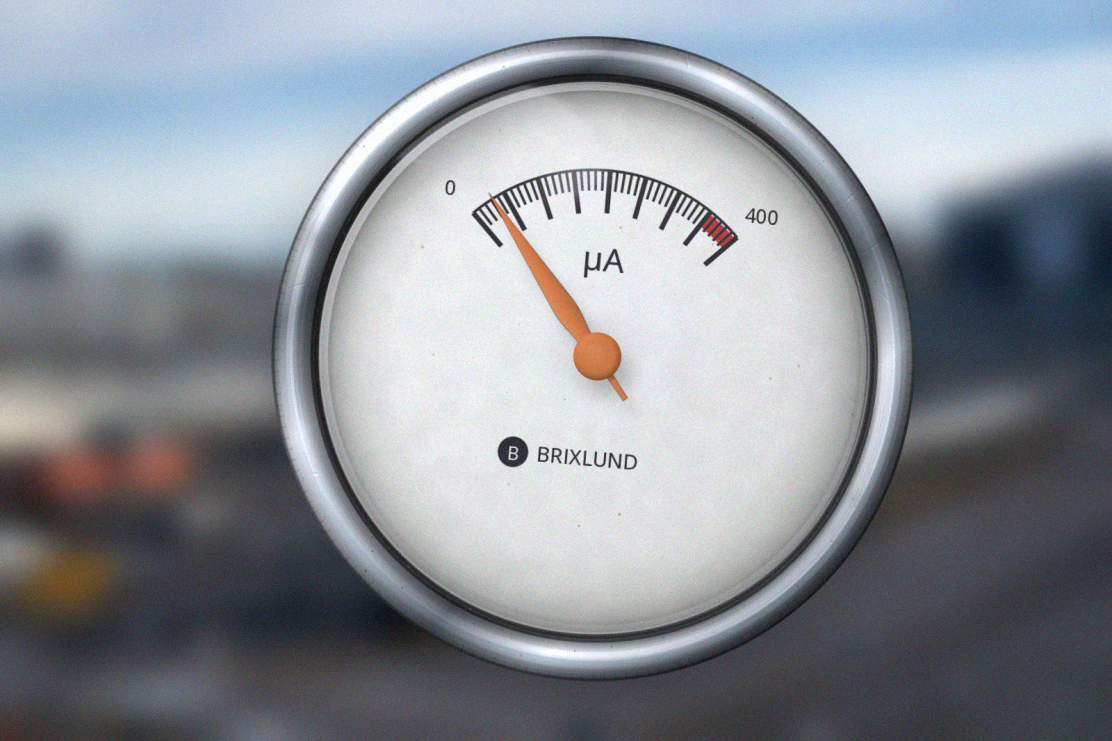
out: 30 µA
